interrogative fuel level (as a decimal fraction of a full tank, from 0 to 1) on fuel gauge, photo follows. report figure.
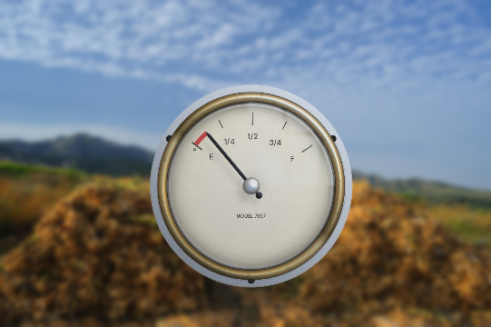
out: 0.125
